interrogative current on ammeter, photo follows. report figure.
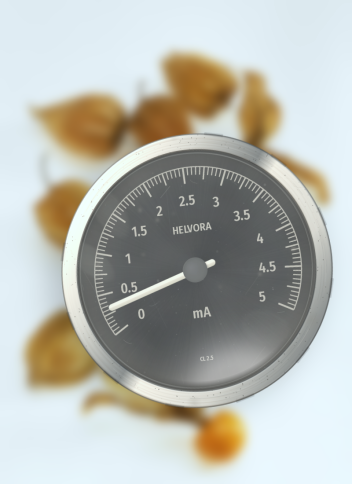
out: 0.3 mA
